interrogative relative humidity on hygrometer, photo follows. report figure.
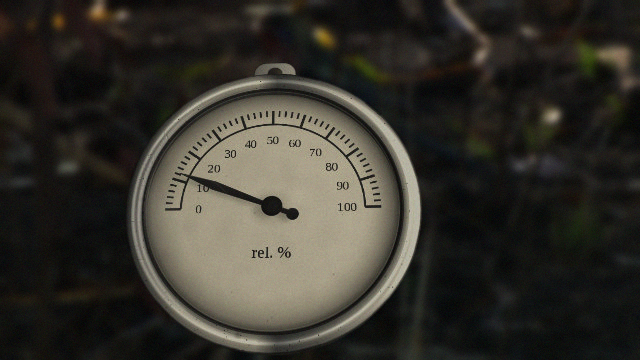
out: 12 %
